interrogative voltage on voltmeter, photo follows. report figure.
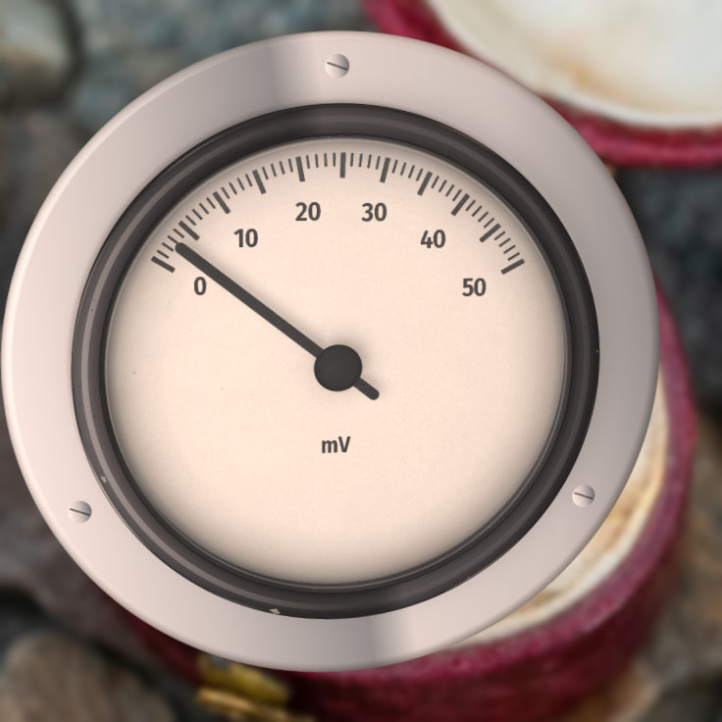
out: 3 mV
